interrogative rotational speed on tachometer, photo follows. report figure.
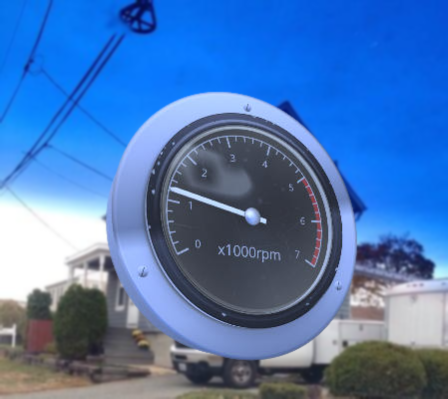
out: 1200 rpm
